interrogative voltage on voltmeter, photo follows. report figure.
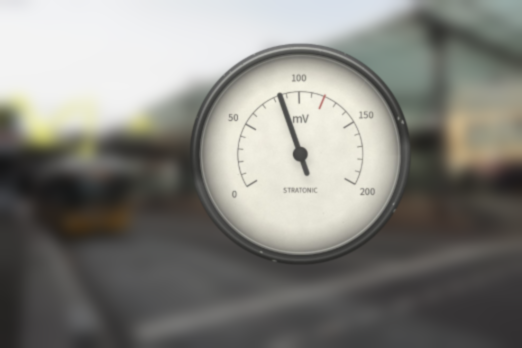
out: 85 mV
